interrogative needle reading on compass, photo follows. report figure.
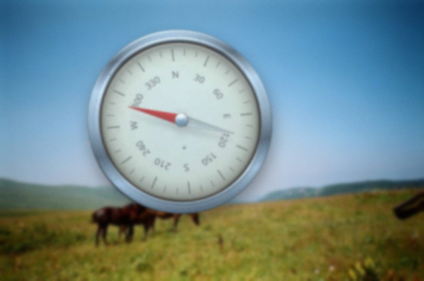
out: 290 °
